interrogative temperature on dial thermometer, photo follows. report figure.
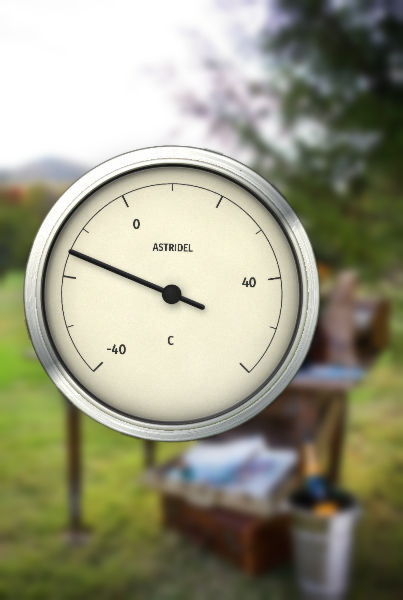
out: -15 °C
